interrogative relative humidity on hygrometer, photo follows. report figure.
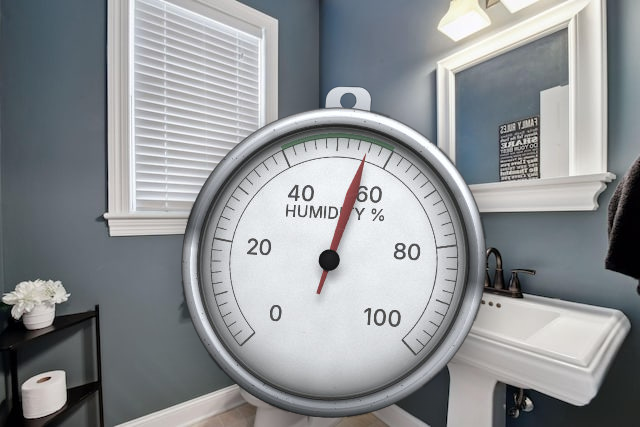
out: 56 %
